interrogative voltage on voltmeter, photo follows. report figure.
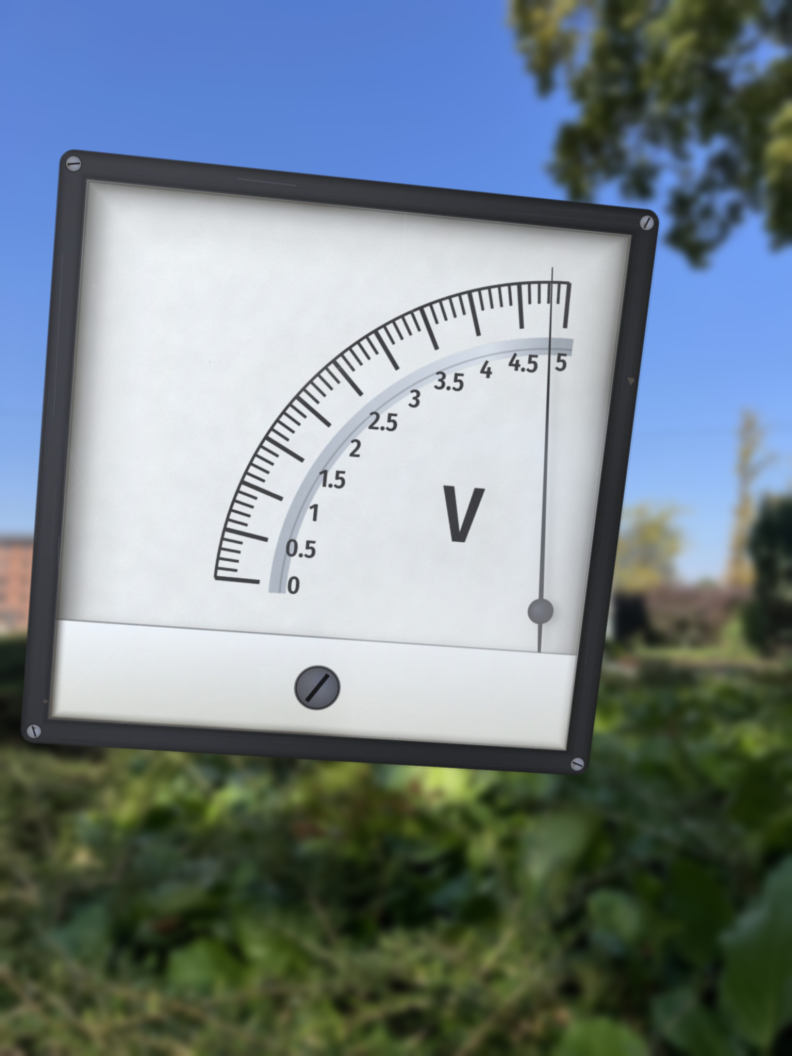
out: 4.8 V
